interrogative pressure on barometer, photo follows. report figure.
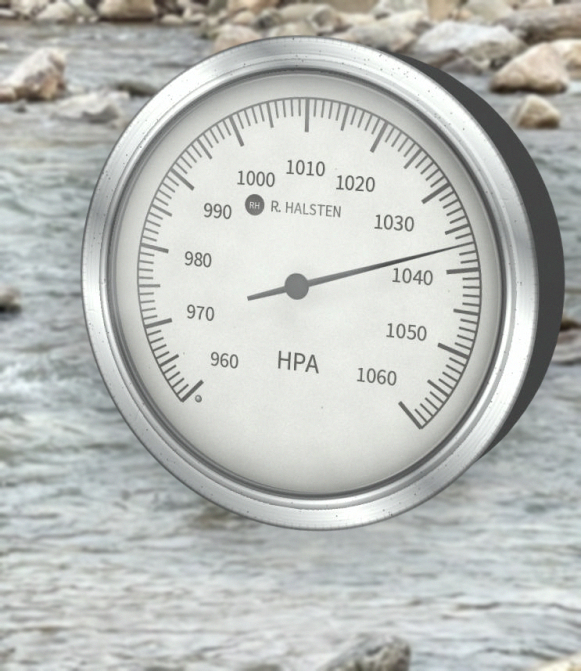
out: 1037 hPa
